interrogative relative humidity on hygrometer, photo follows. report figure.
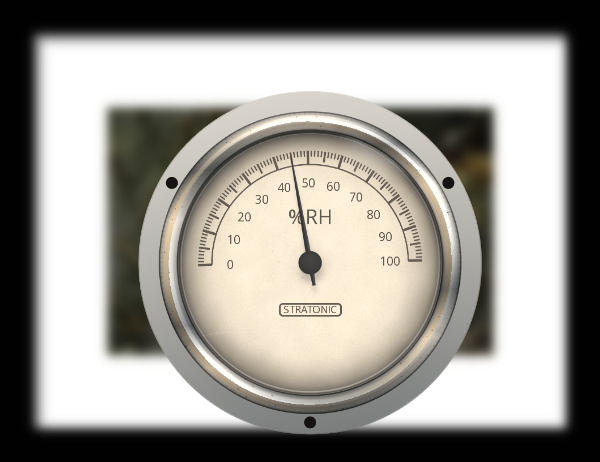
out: 45 %
